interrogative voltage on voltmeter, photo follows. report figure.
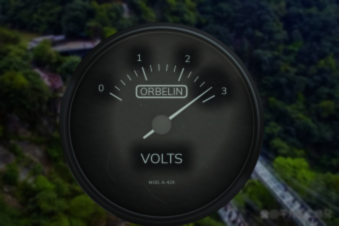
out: 2.8 V
